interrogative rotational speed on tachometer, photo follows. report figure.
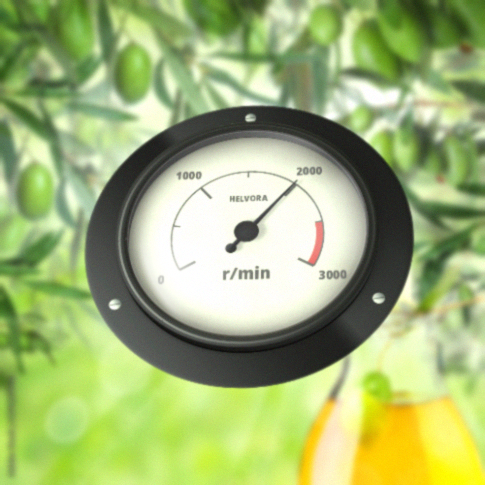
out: 2000 rpm
